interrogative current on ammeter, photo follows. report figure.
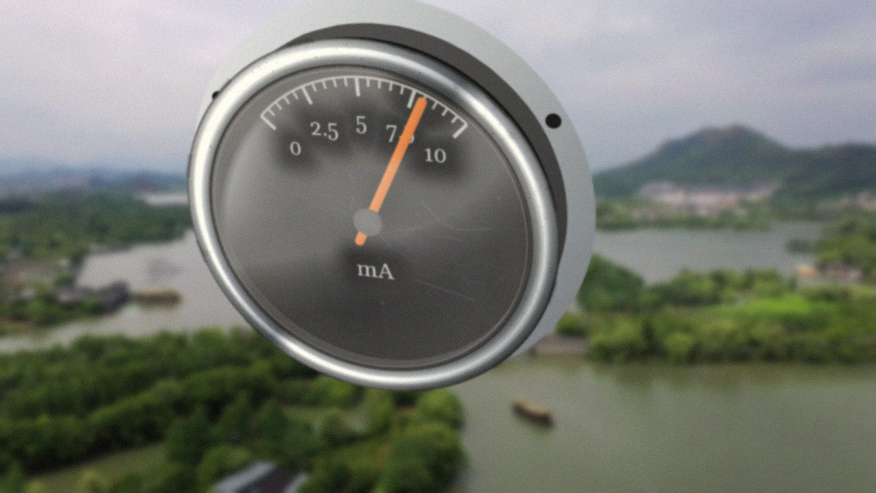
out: 8 mA
